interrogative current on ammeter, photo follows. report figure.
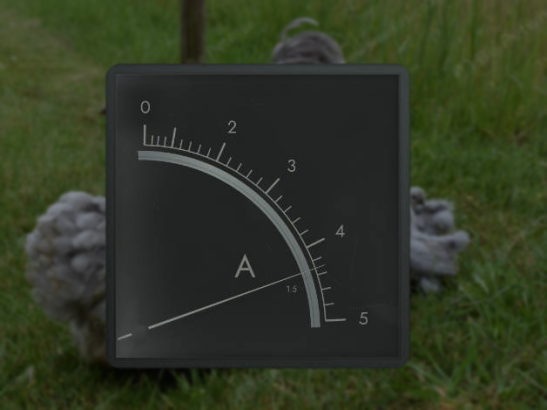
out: 4.3 A
